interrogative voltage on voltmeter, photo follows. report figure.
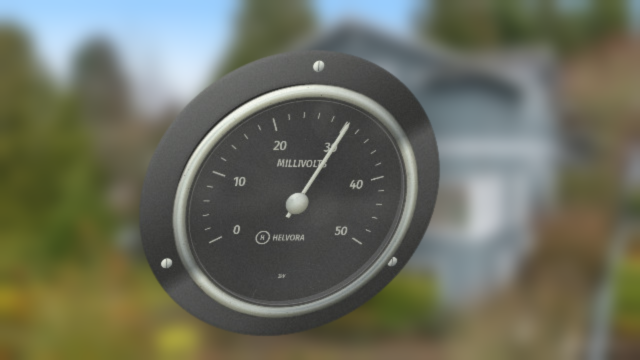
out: 30 mV
